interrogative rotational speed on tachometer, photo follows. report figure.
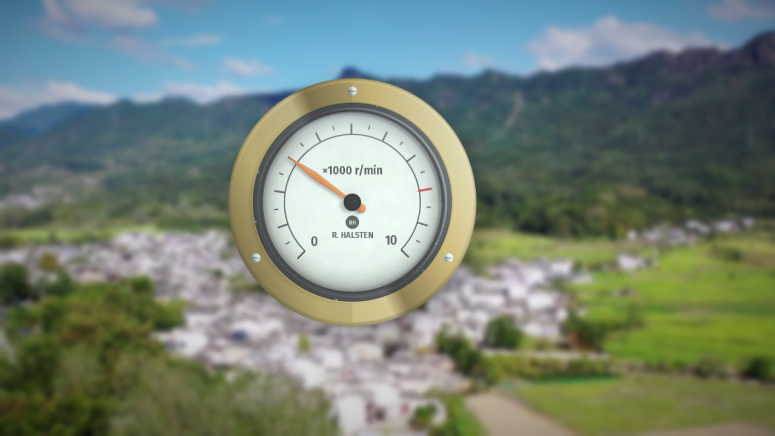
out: 3000 rpm
